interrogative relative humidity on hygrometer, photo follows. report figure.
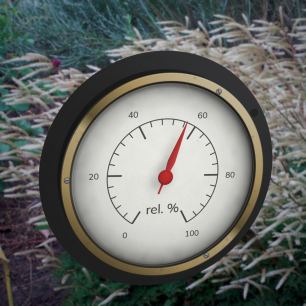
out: 56 %
